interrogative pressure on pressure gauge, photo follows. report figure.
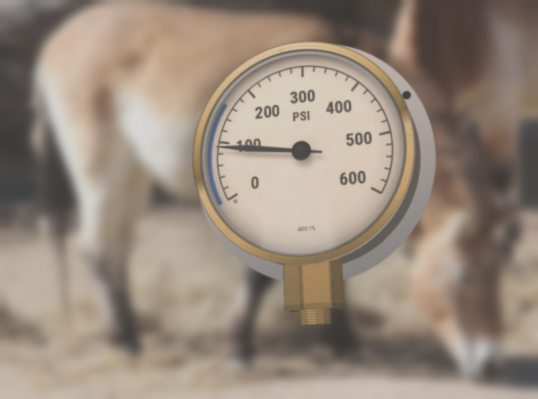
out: 90 psi
